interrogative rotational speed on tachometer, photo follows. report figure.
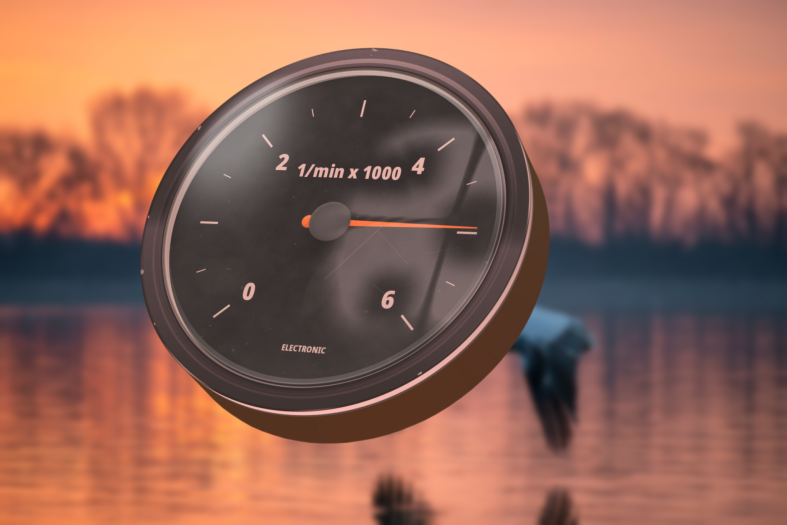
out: 5000 rpm
